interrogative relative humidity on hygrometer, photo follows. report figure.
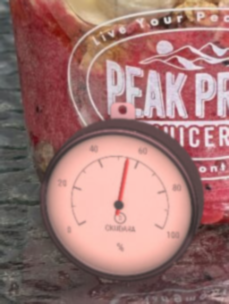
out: 55 %
